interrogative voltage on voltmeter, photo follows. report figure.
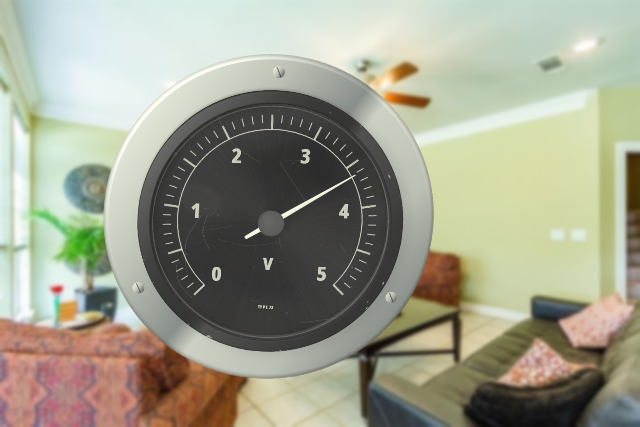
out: 3.6 V
